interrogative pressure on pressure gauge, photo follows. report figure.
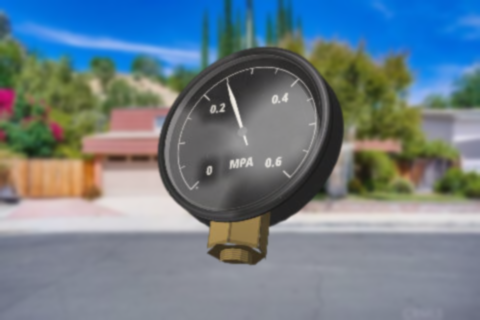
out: 0.25 MPa
